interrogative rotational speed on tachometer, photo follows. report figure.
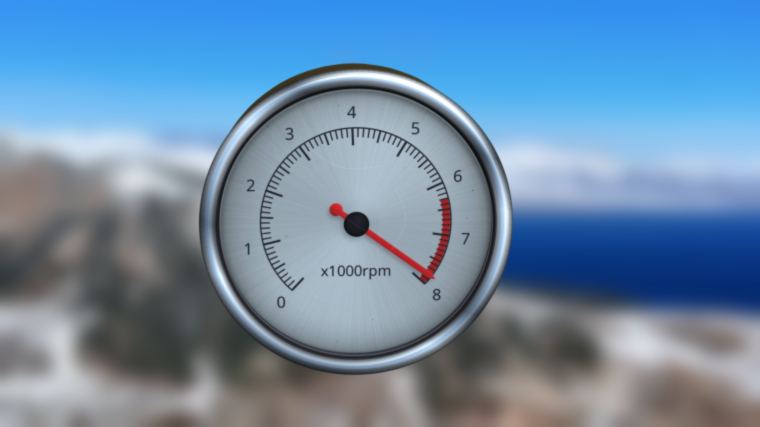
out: 7800 rpm
